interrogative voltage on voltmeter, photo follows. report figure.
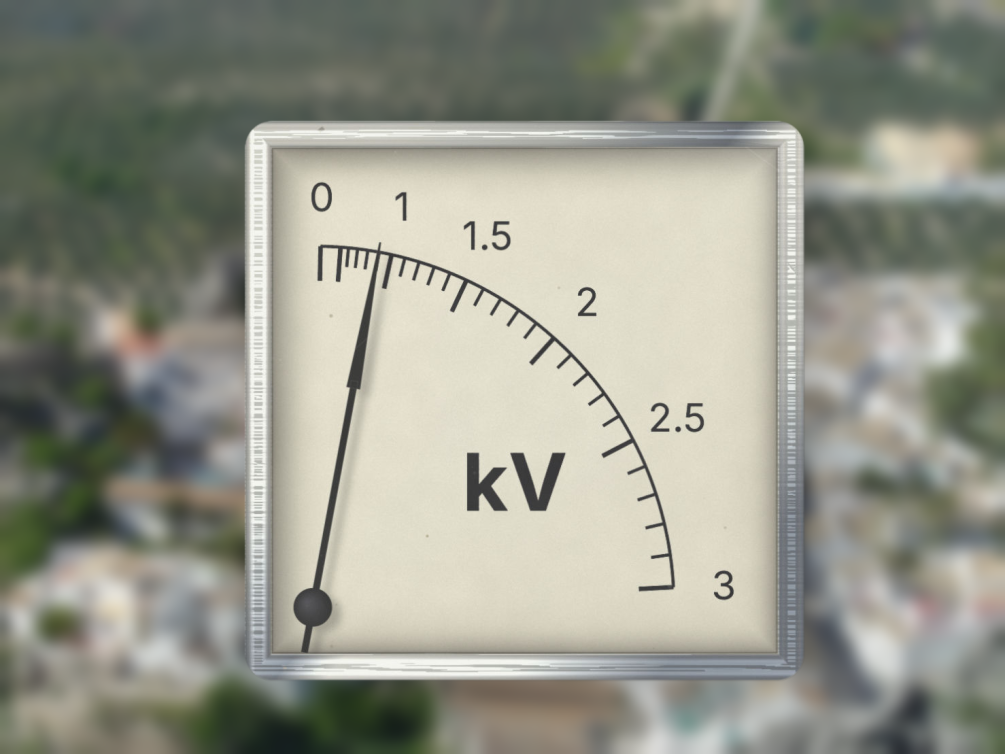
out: 0.9 kV
